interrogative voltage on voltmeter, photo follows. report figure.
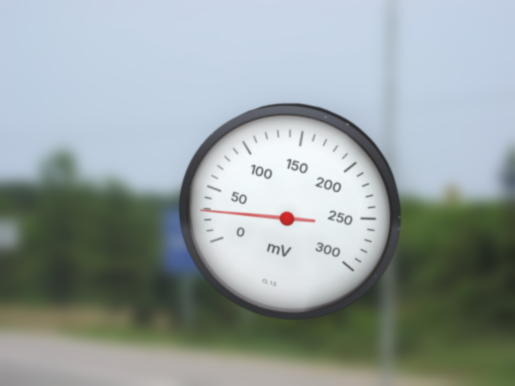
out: 30 mV
